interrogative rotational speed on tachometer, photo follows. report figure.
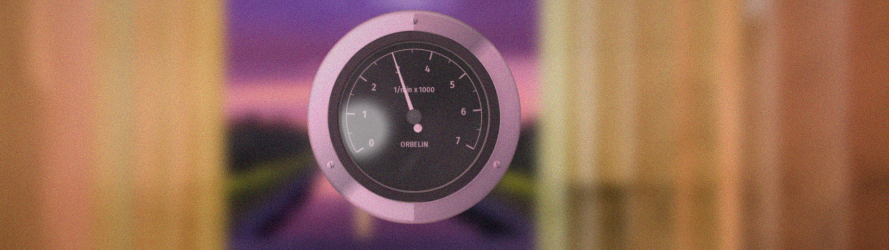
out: 3000 rpm
